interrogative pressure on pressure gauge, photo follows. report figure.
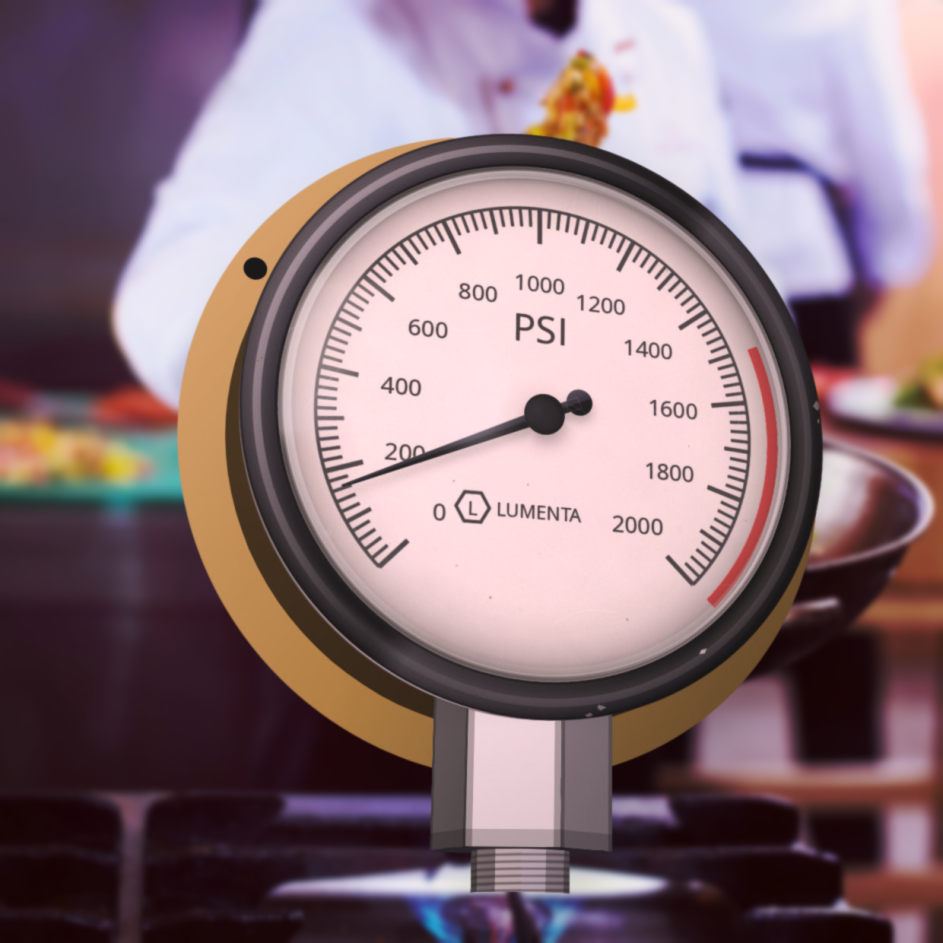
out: 160 psi
